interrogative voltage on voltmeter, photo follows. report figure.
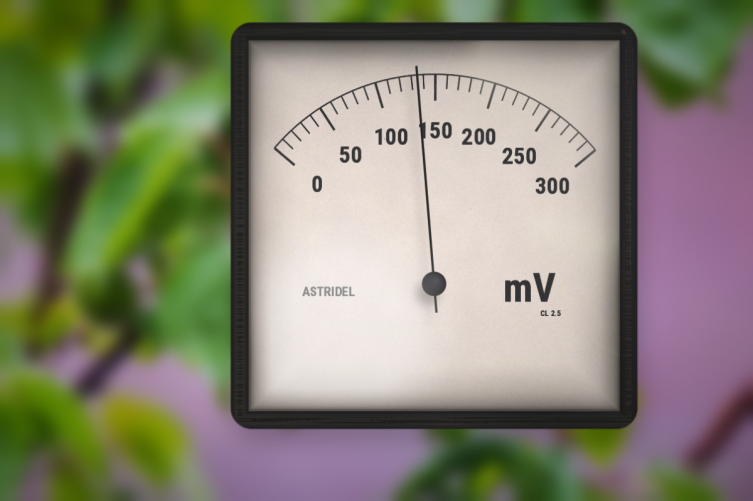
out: 135 mV
